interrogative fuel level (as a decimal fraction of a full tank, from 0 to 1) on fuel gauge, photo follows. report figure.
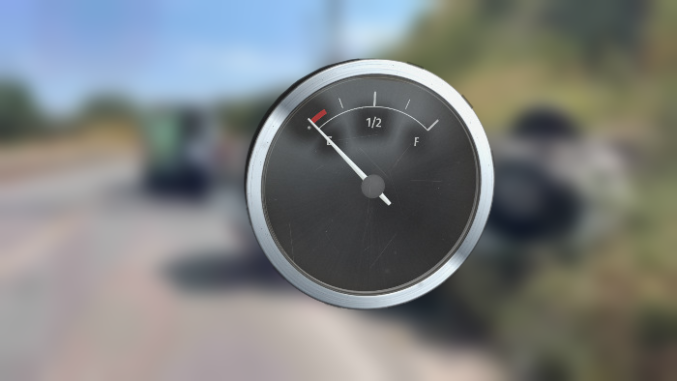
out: 0
